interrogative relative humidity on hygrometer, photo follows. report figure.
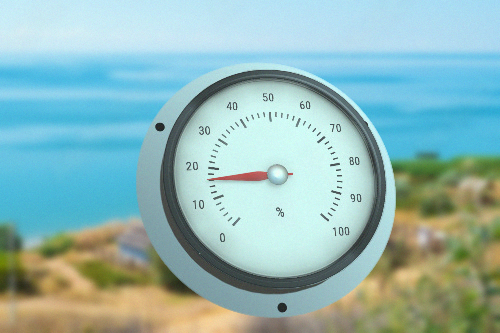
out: 16 %
